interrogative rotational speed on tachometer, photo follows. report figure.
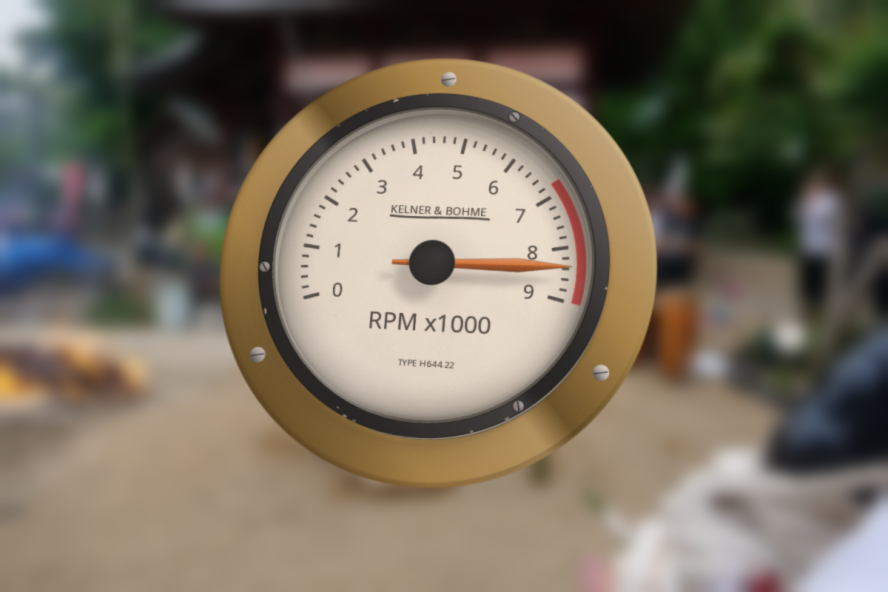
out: 8400 rpm
